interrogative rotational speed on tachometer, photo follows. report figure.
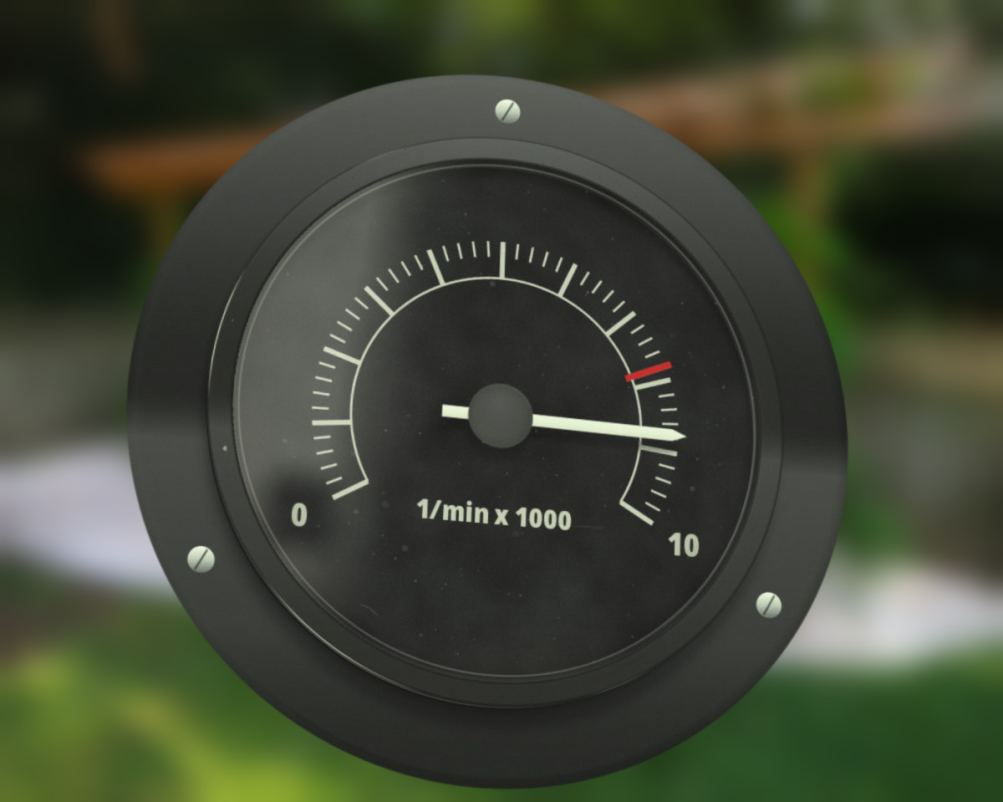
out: 8800 rpm
